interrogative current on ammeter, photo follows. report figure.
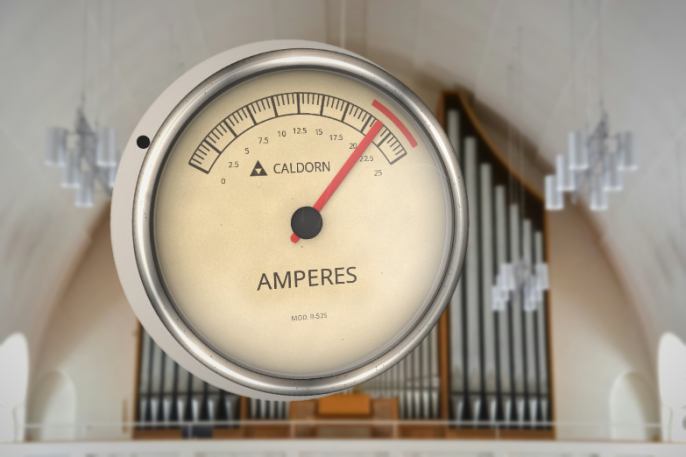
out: 21 A
